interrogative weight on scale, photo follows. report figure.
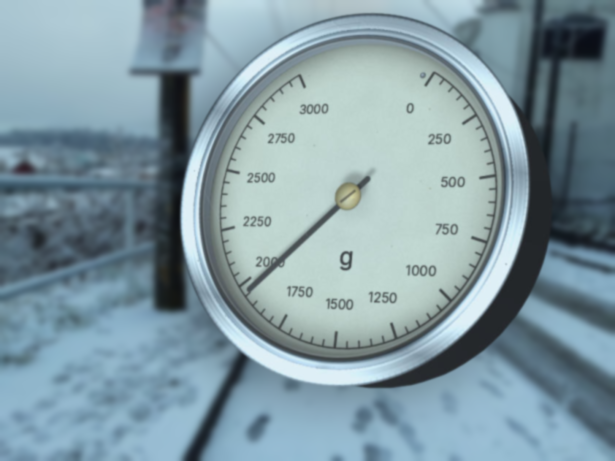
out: 1950 g
